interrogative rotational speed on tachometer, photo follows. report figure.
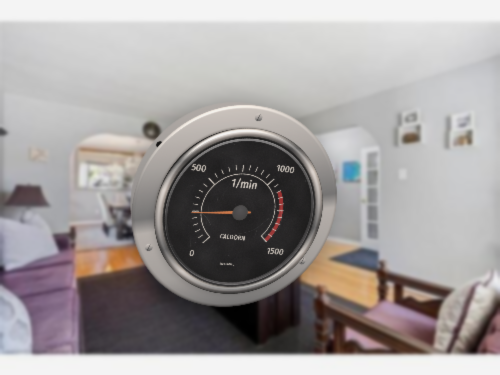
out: 250 rpm
